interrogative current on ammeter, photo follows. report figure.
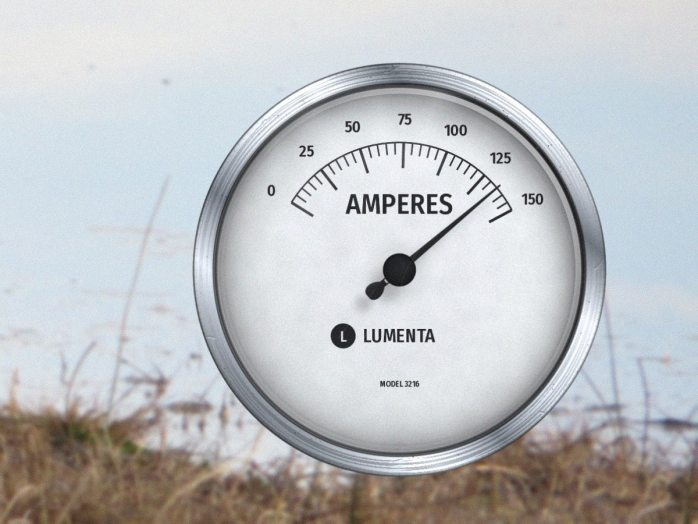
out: 135 A
